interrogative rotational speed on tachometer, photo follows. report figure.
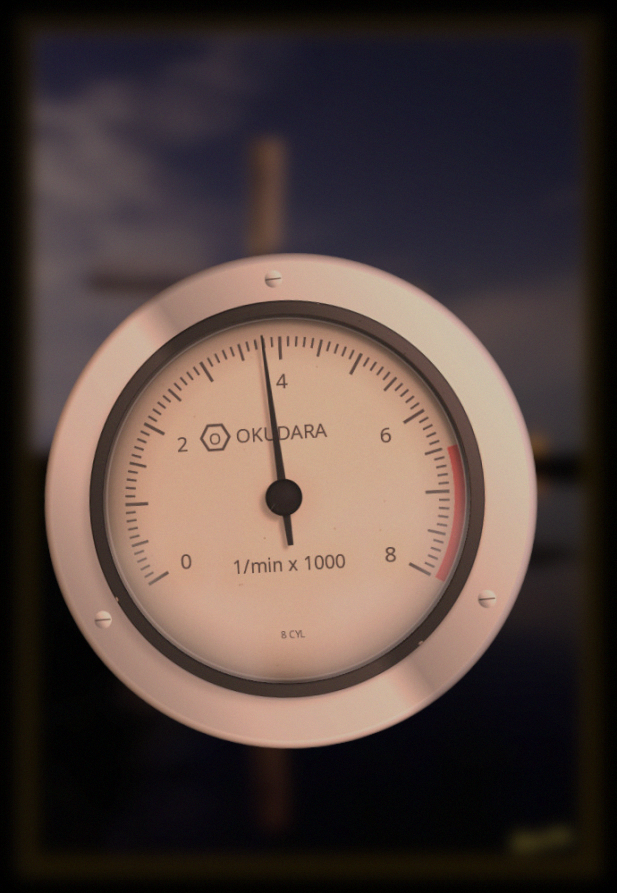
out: 3800 rpm
